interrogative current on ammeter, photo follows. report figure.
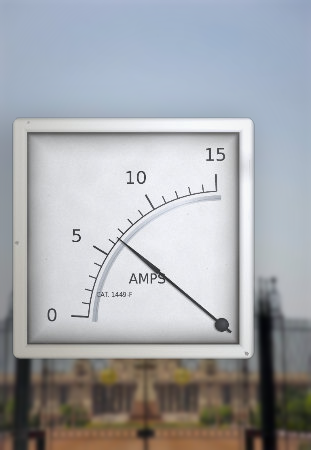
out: 6.5 A
